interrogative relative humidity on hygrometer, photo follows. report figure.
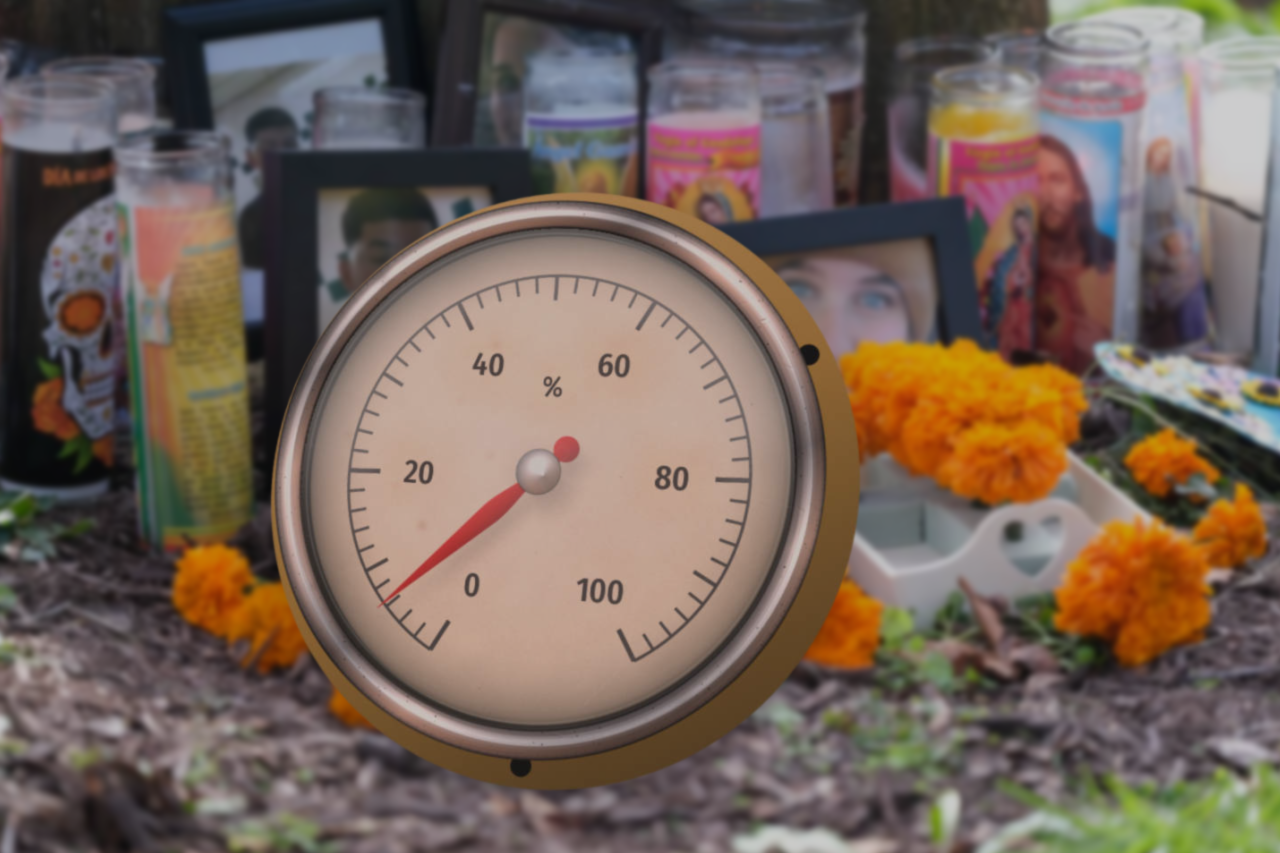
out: 6 %
